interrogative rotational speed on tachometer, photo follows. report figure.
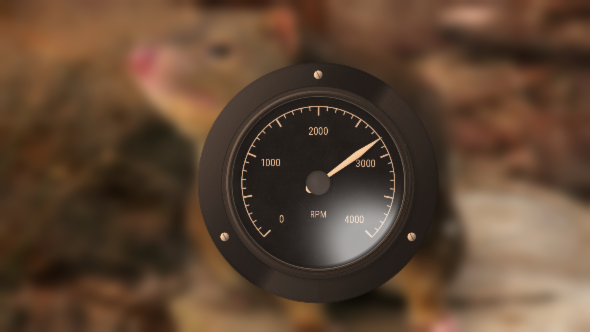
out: 2800 rpm
